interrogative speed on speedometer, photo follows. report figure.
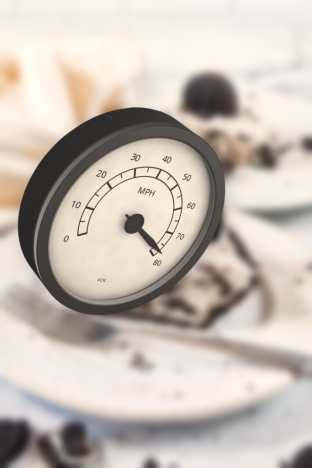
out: 77.5 mph
